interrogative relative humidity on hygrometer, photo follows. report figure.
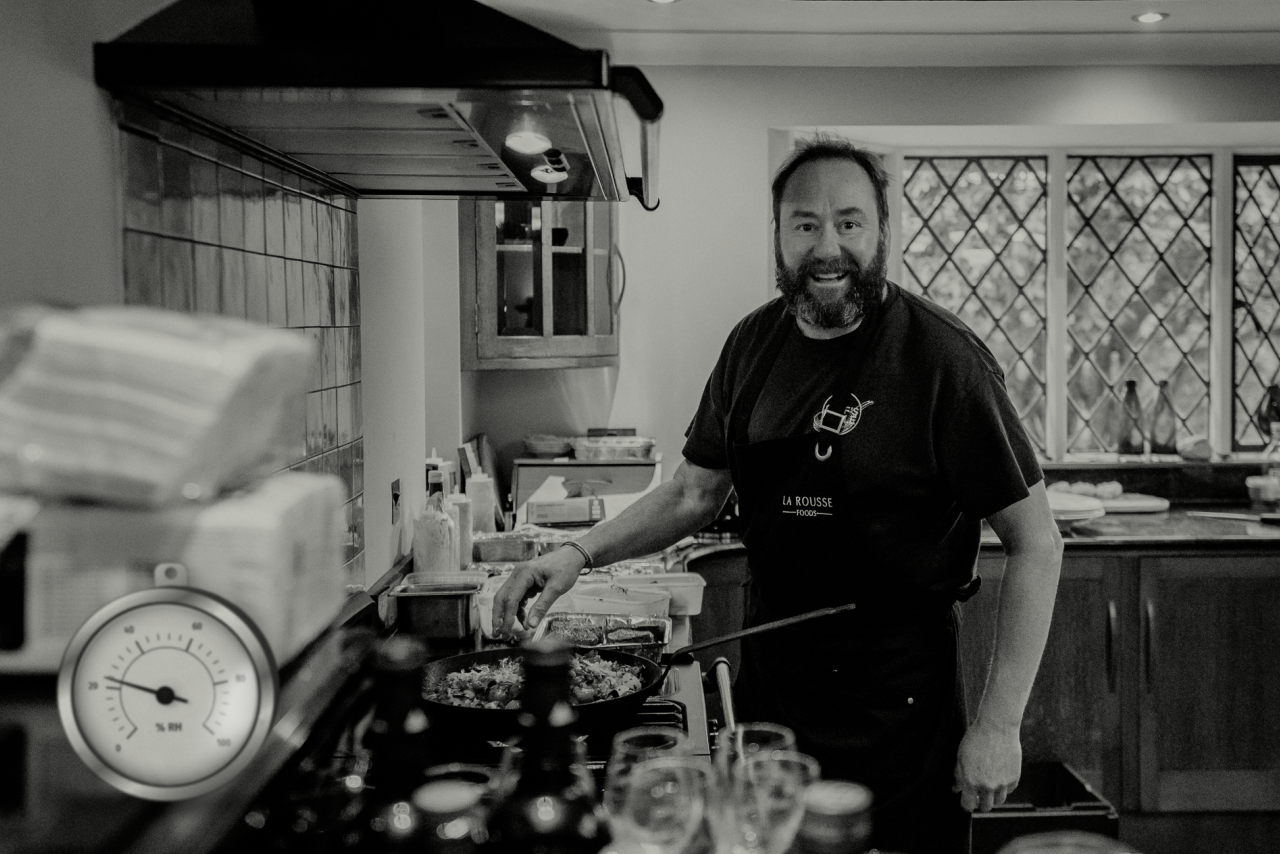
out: 24 %
